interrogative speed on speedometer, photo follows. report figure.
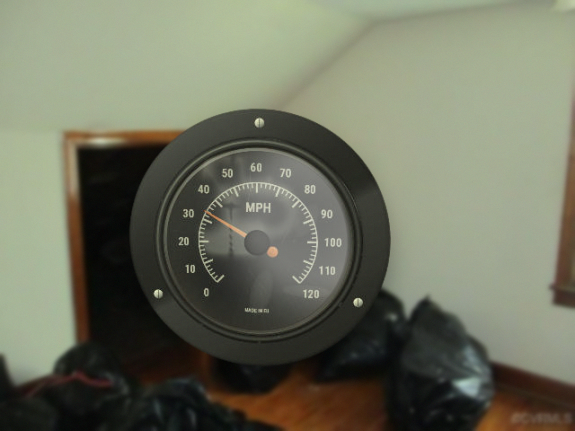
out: 34 mph
